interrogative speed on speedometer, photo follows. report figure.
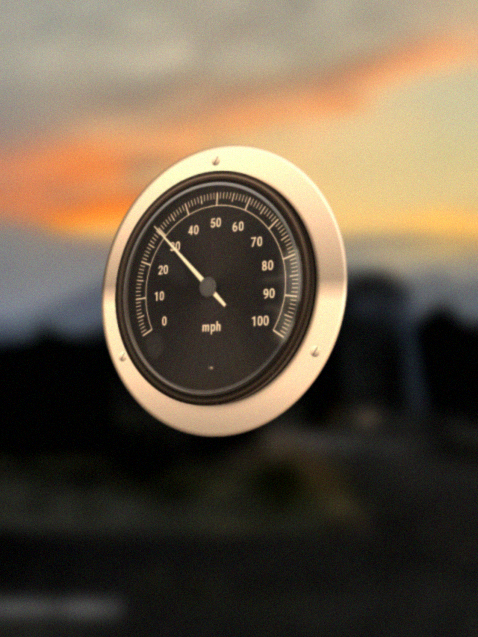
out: 30 mph
